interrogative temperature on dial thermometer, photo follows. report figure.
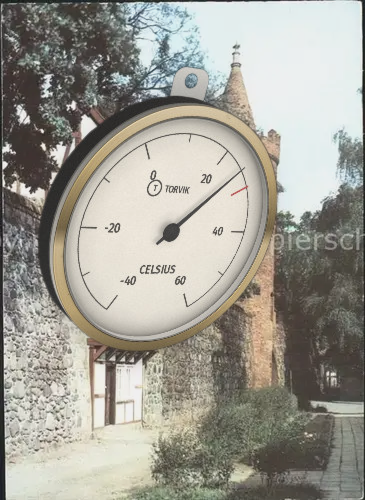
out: 25 °C
